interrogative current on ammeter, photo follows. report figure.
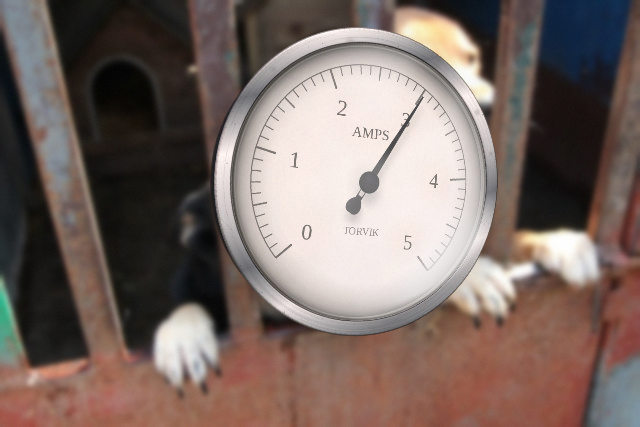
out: 3 A
